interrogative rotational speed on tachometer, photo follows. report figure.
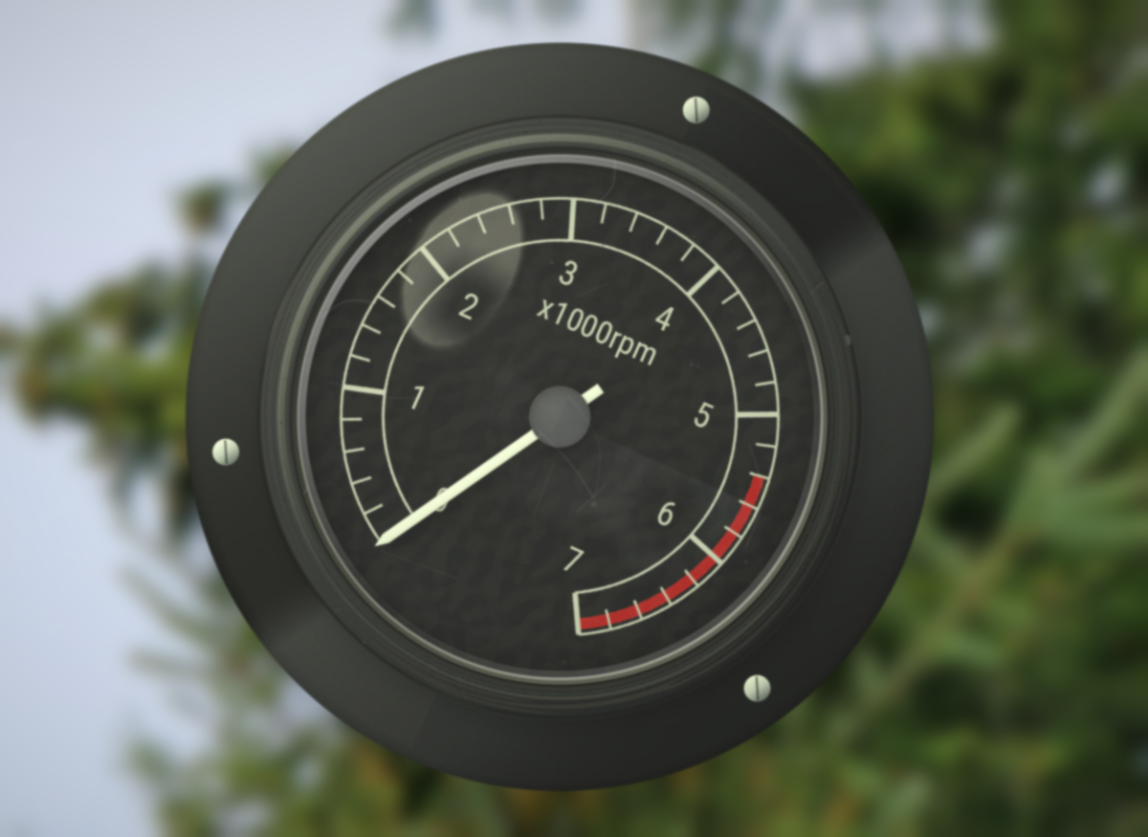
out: 0 rpm
